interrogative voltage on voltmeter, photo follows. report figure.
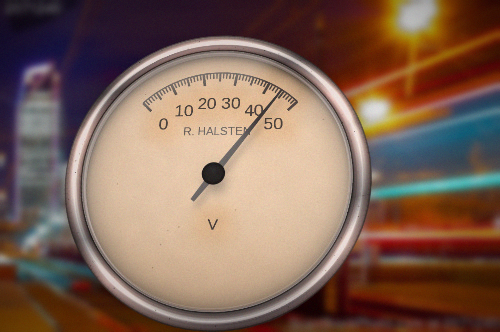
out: 45 V
